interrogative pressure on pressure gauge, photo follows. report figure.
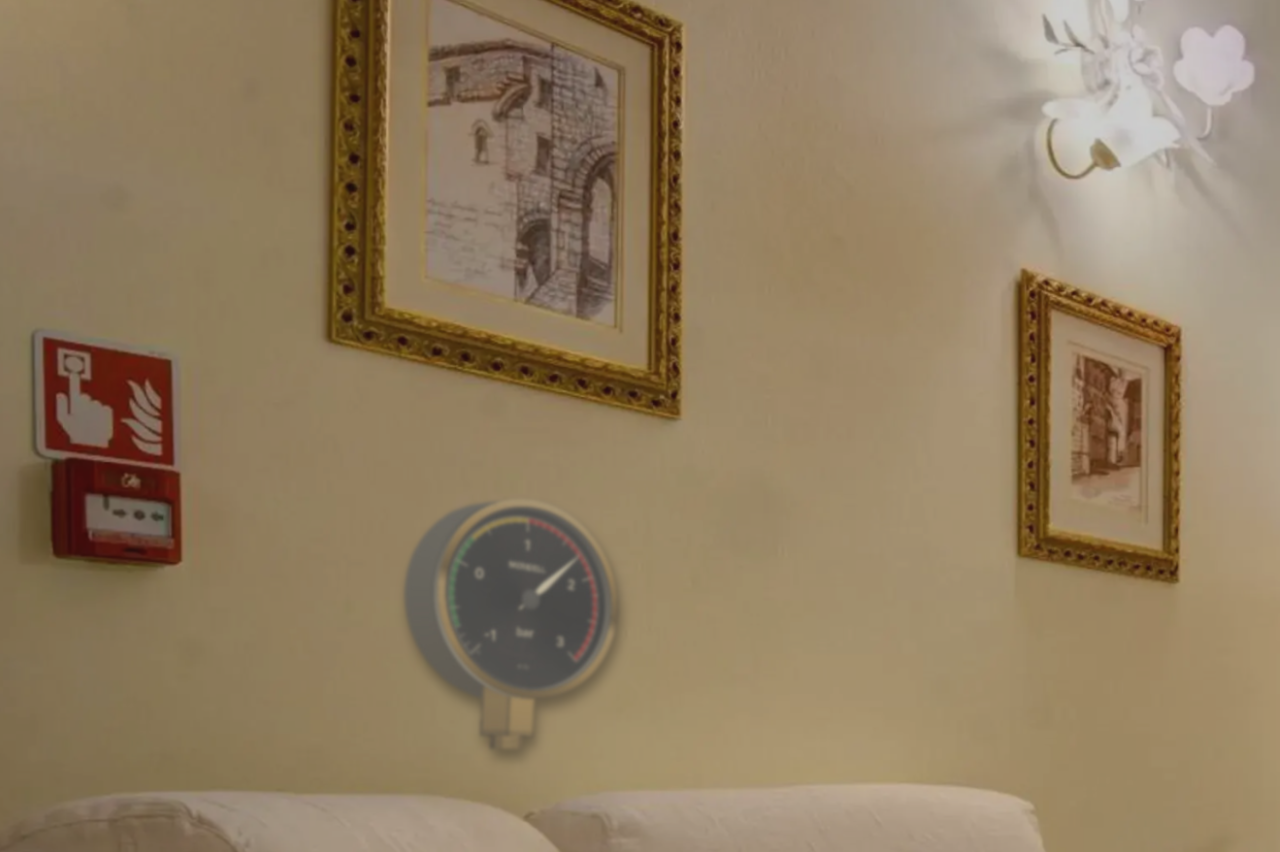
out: 1.7 bar
